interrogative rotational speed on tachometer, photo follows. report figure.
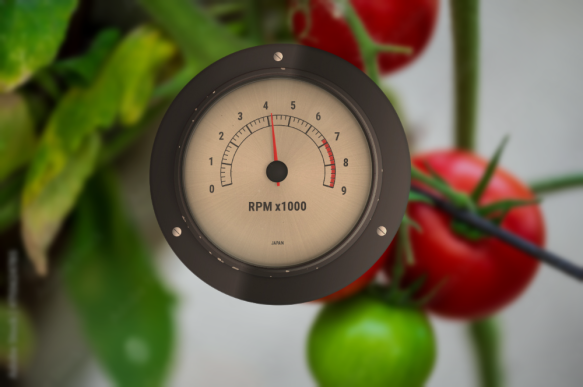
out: 4200 rpm
